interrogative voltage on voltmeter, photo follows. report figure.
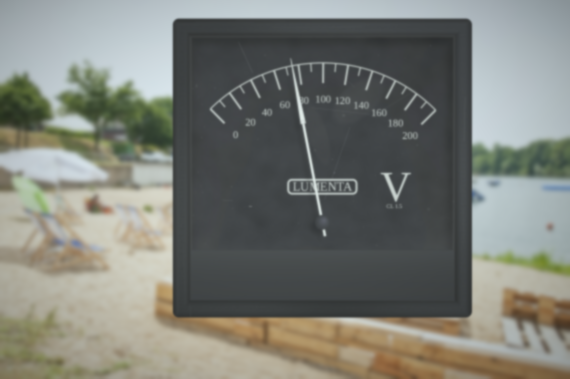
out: 75 V
